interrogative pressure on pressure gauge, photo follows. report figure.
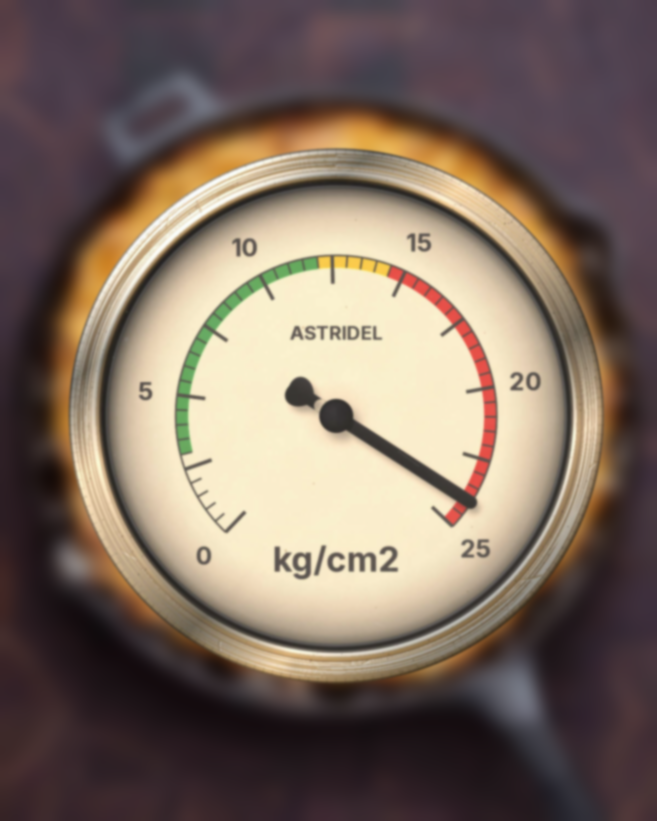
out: 24 kg/cm²
